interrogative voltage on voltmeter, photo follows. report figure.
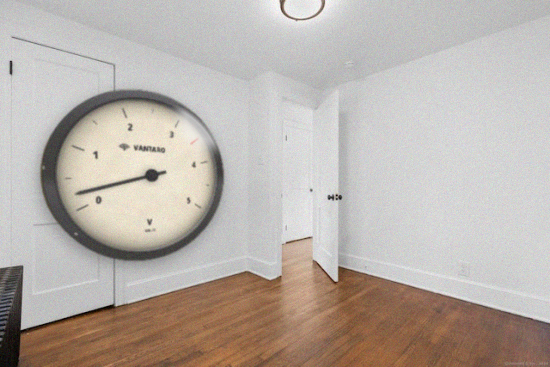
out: 0.25 V
